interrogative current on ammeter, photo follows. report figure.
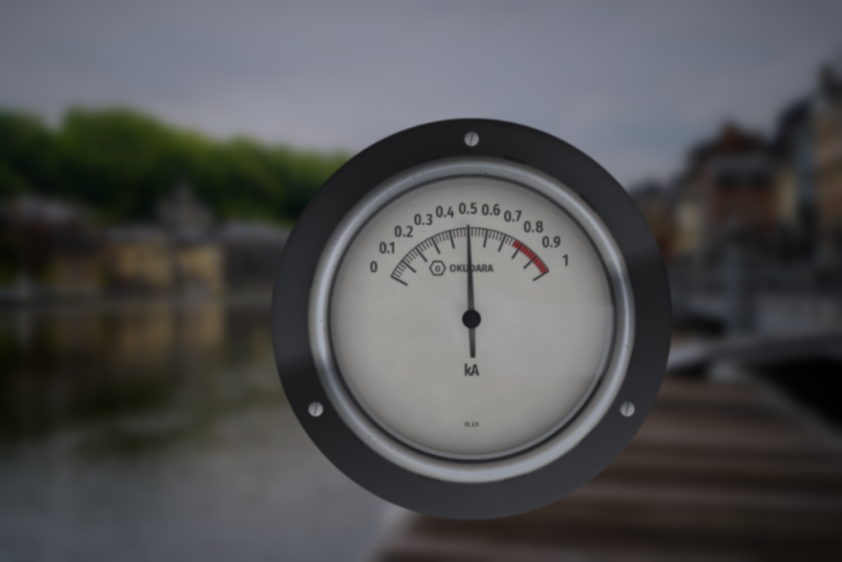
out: 0.5 kA
